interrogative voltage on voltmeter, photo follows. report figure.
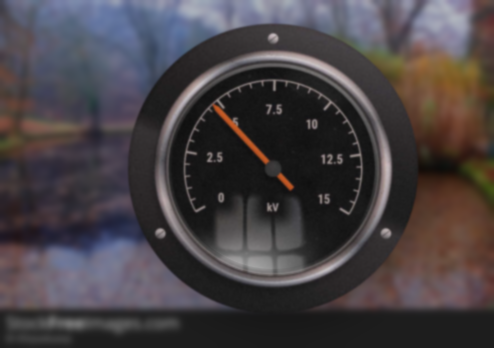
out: 4.75 kV
